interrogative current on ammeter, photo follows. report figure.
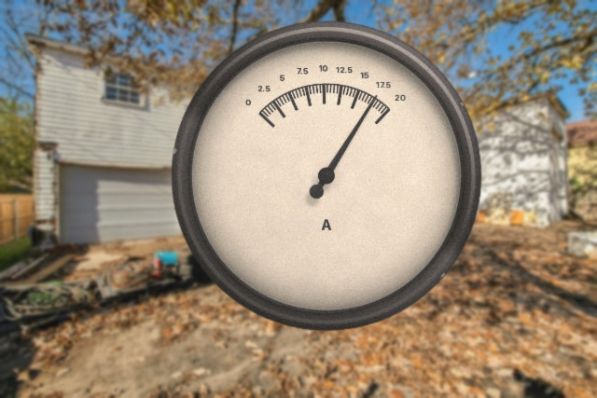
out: 17.5 A
